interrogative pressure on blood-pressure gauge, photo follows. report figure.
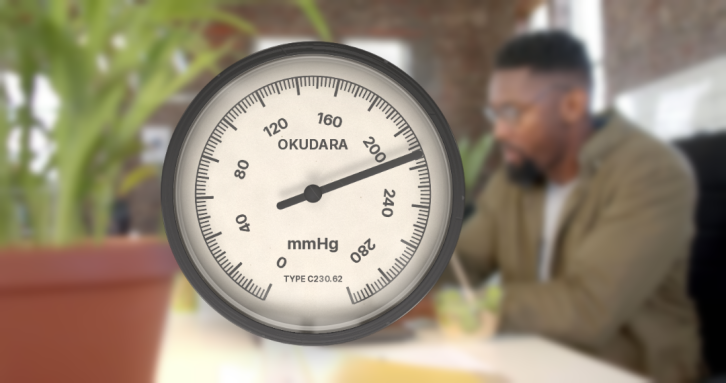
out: 214 mmHg
